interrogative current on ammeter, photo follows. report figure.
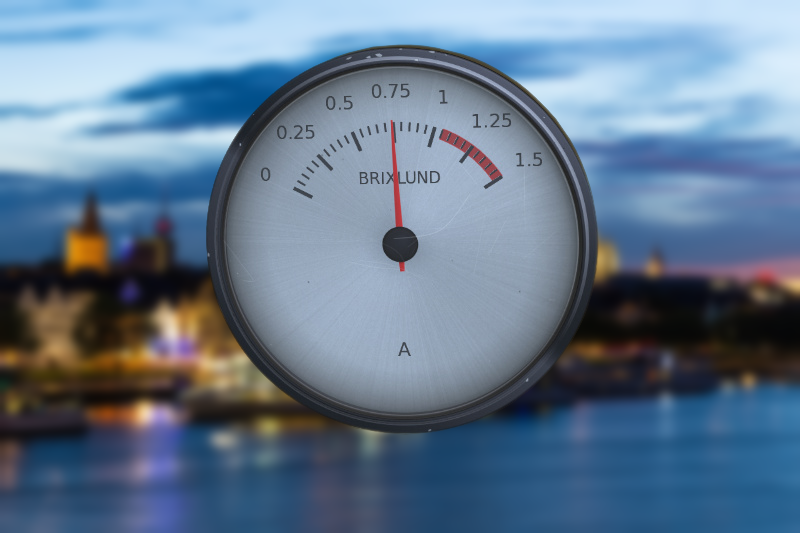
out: 0.75 A
